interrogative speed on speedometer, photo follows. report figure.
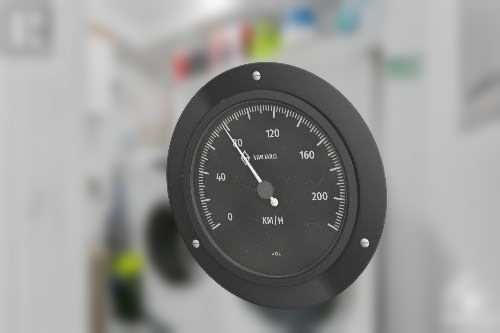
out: 80 km/h
